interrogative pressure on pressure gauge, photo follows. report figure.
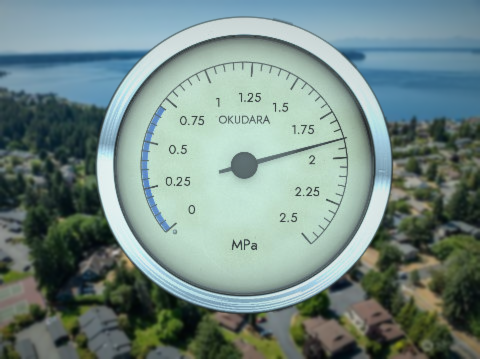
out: 1.9 MPa
